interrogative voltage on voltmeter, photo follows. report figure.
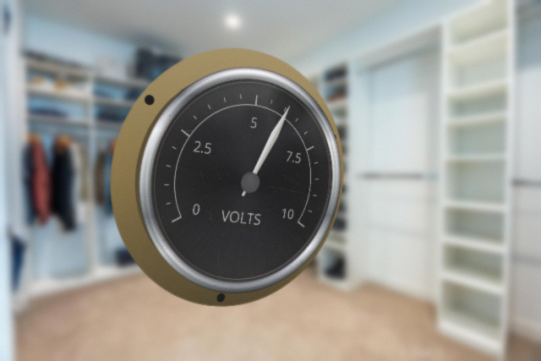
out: 6 V
